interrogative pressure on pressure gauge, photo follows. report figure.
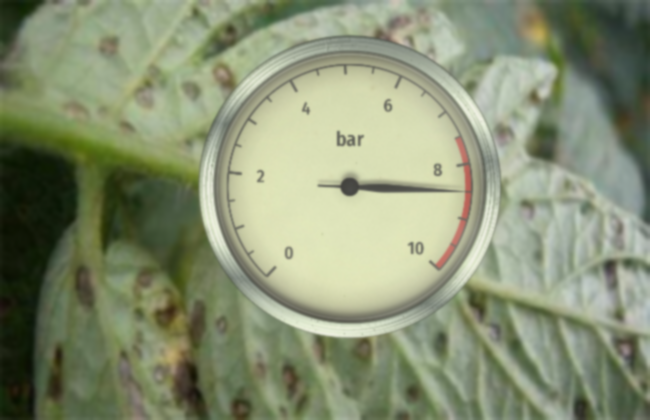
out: 8.5 bar
